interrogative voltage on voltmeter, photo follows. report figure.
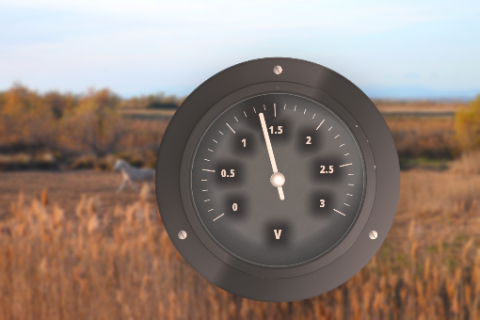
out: 1.35 V
